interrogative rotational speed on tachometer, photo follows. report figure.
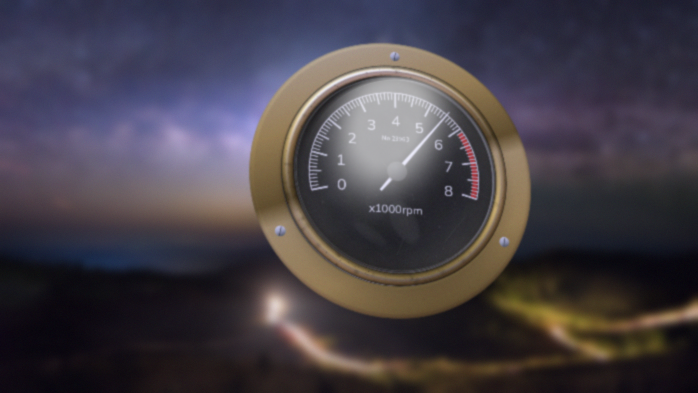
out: 5500 rpm
